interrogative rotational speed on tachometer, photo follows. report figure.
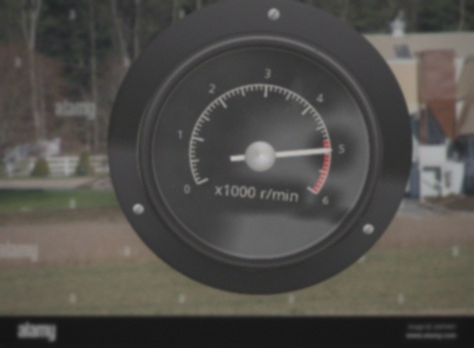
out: 5000 rpm
